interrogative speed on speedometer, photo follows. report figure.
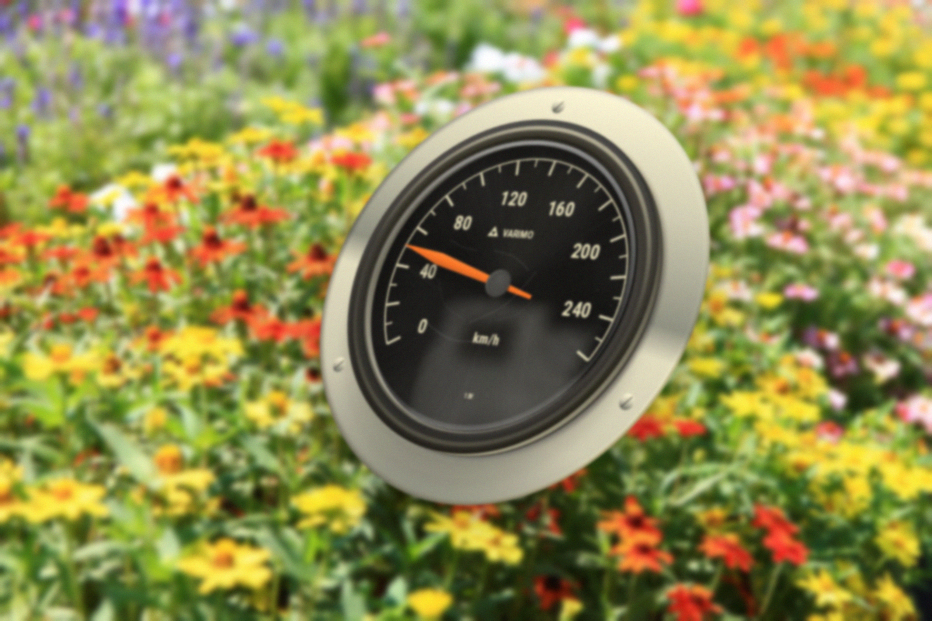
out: 50 km/h
